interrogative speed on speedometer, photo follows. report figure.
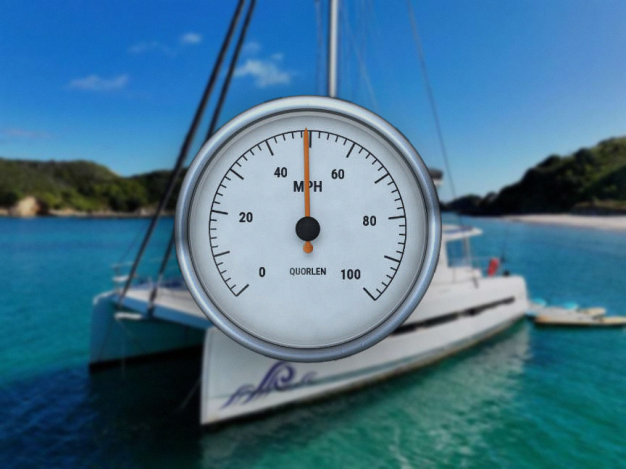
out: 49 mph
